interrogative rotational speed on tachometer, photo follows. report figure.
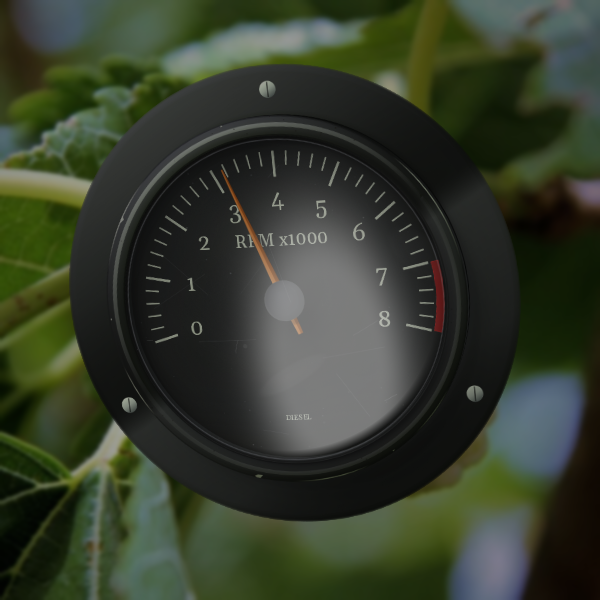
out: 3200 rpm
